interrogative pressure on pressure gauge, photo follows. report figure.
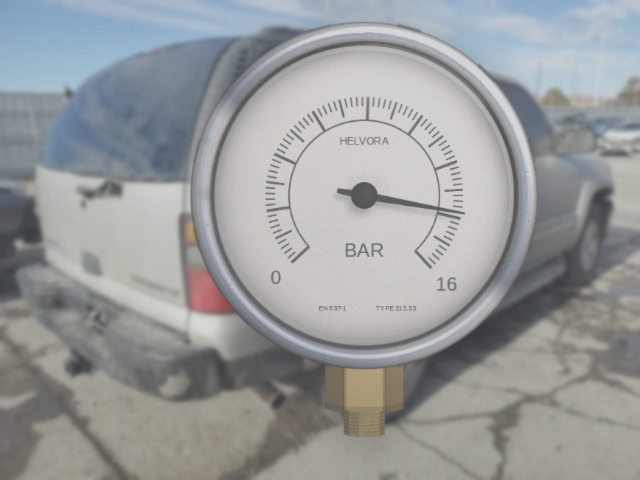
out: 13.8 bar
